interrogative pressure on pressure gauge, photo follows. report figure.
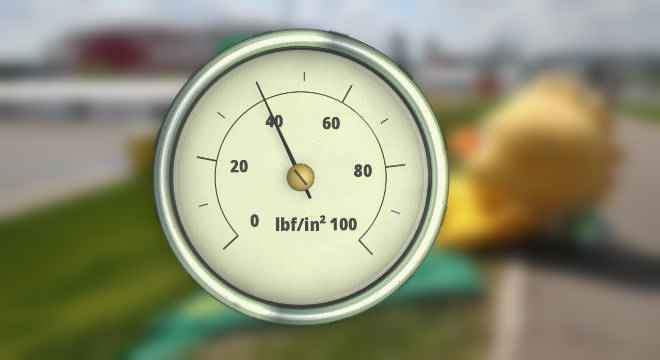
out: 40 psi
